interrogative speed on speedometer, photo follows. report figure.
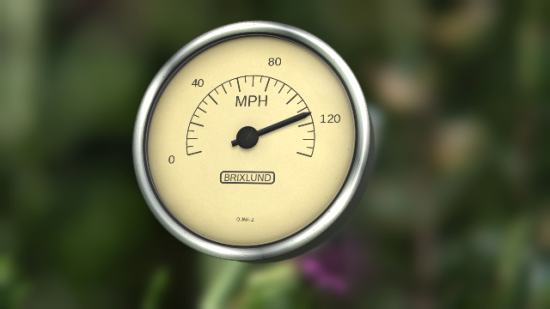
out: 115 mph
